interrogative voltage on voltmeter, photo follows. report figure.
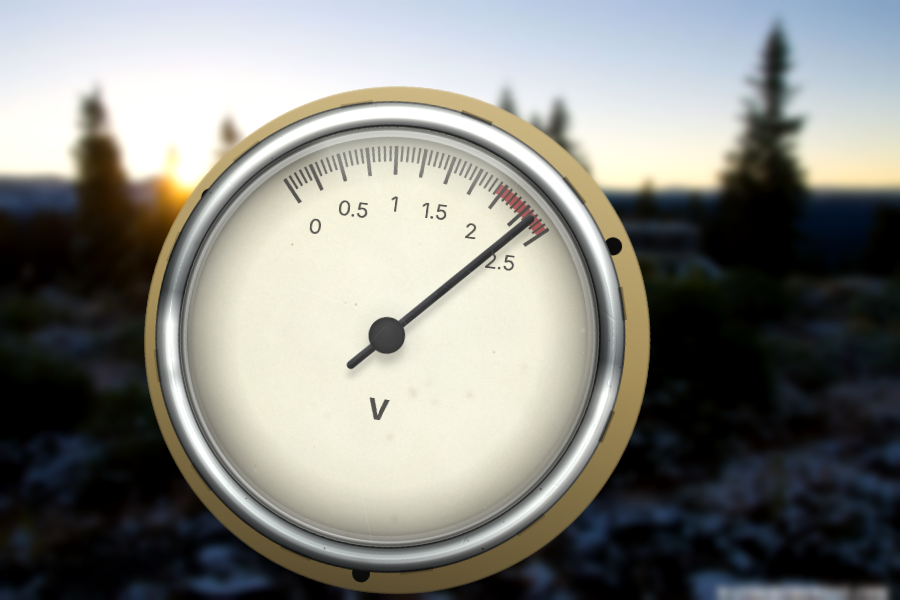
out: 2.35 V
